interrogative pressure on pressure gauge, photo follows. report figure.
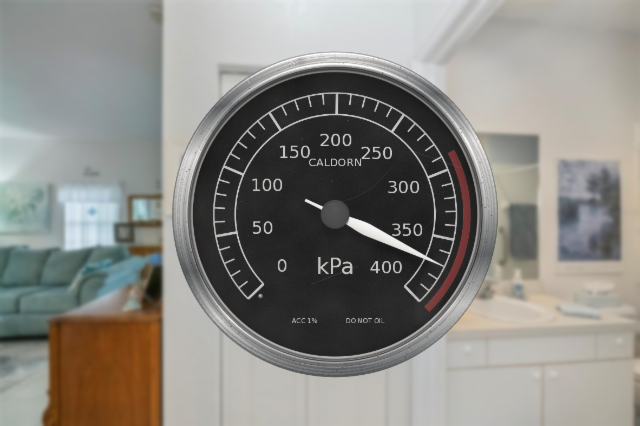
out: 370 kPa
